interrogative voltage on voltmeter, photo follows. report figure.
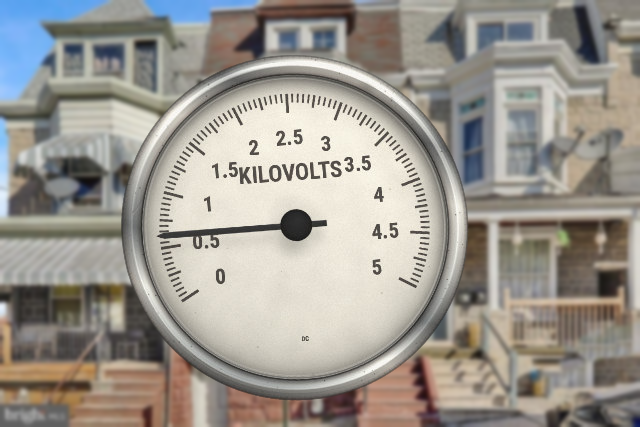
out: 0.6 kV
